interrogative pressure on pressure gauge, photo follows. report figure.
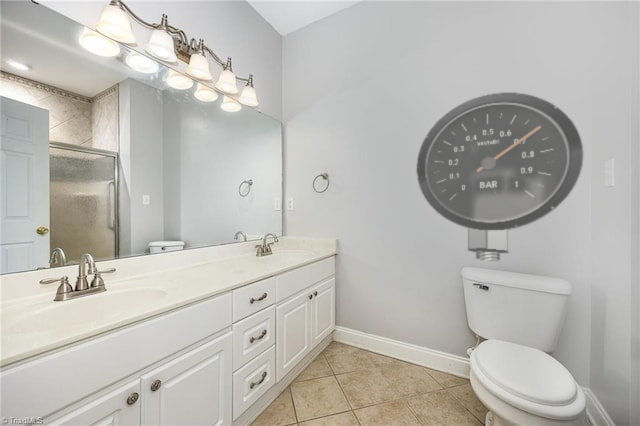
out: 0.7 bar
